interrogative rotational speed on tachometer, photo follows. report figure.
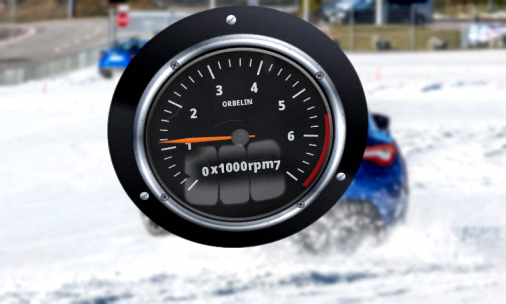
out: 1200 rpm
